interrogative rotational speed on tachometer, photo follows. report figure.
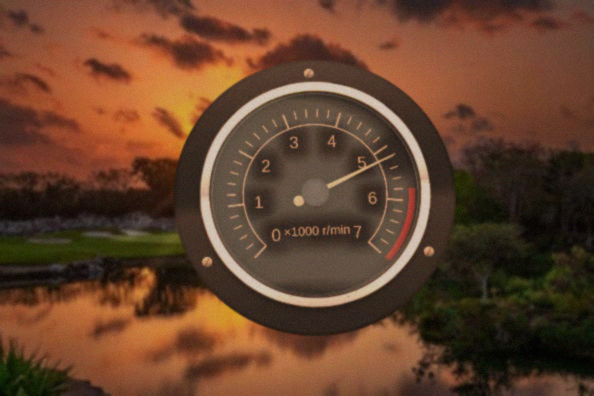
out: 5200 rpm
